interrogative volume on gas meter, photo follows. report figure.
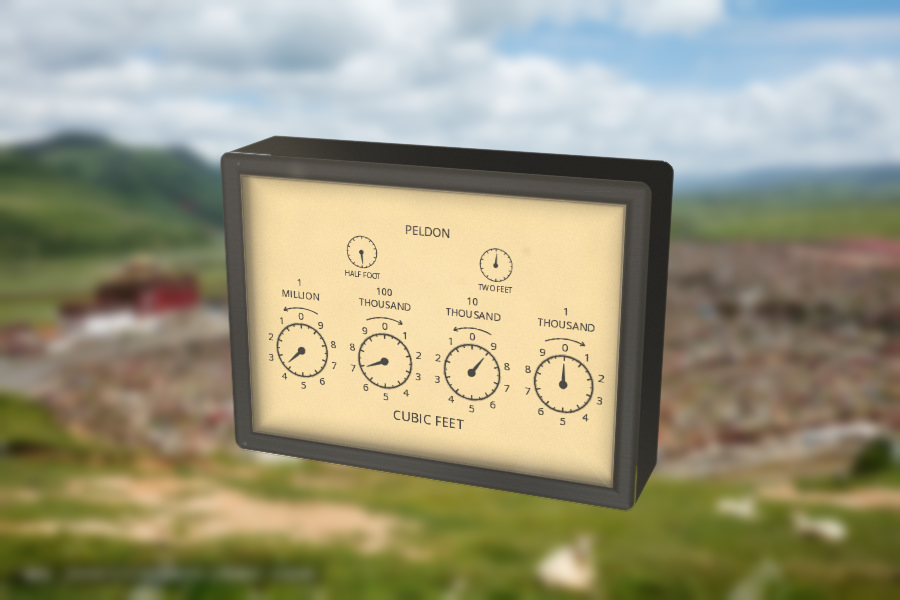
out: 369000 ft³
